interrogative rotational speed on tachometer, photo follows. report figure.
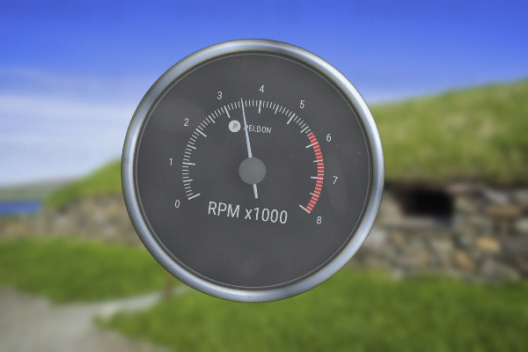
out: 3500 rpm
